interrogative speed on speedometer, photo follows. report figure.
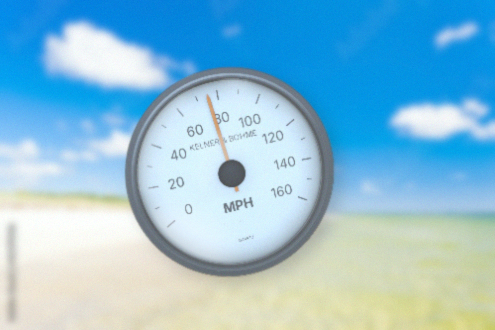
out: 75 mph
